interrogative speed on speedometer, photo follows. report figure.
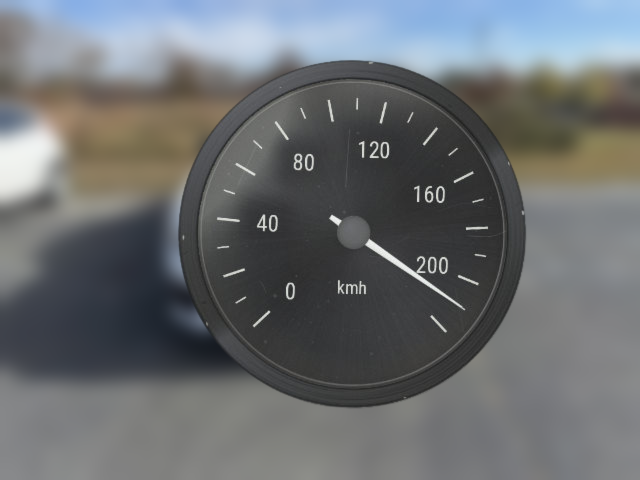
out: 210 km/h
